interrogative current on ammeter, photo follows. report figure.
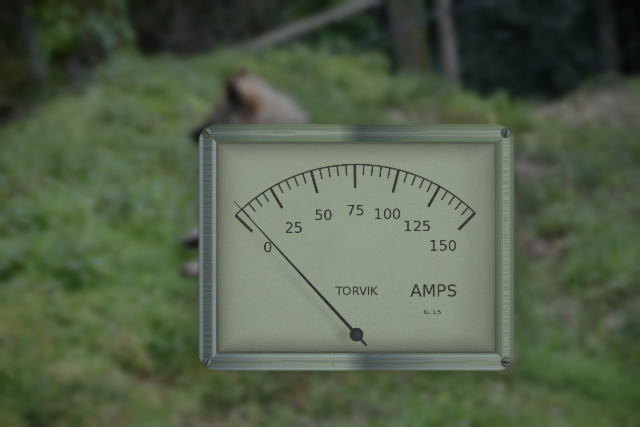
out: 5 A
